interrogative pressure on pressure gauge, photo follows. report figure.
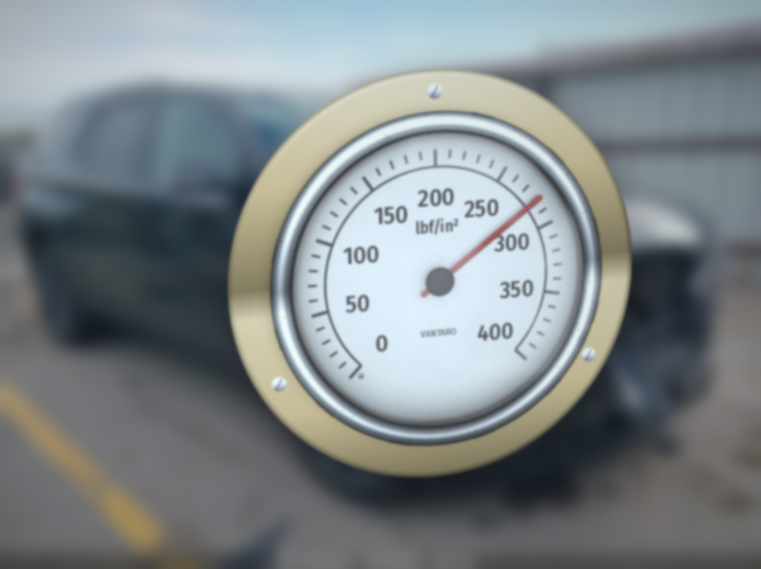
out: 280 psi
